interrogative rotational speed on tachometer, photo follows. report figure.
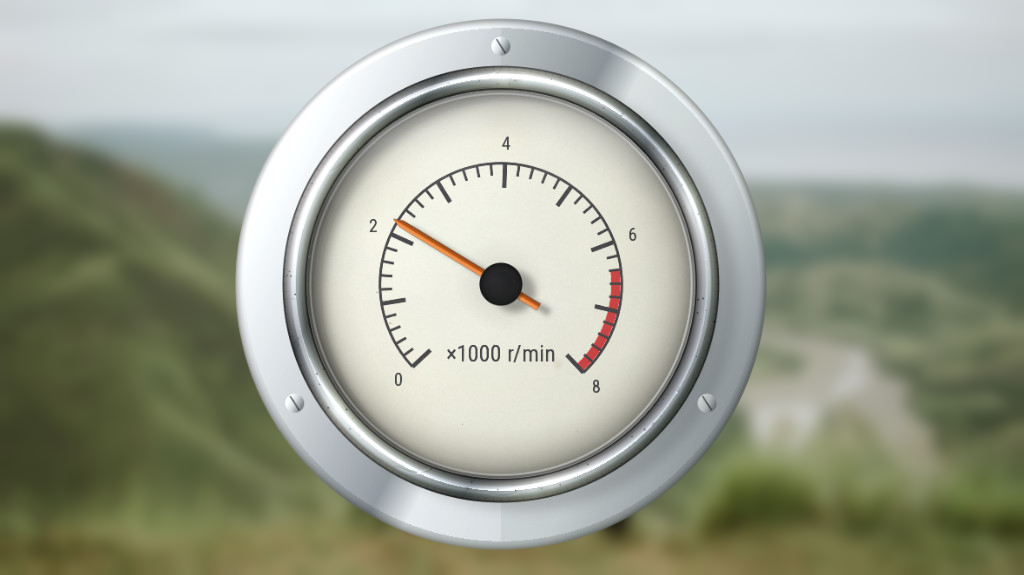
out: 2200 rpm
